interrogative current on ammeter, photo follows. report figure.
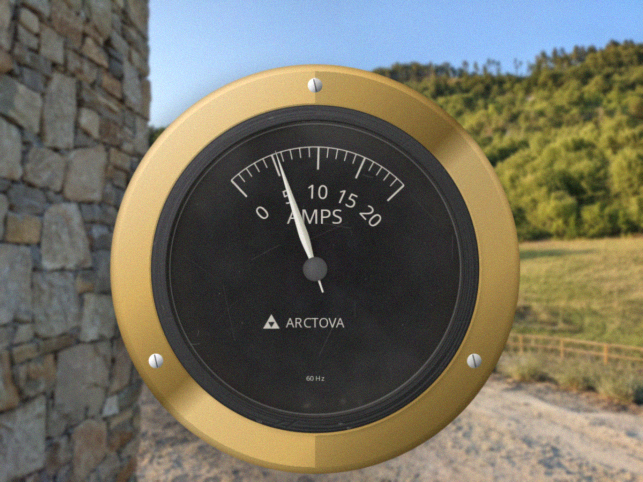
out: 5.5 A
